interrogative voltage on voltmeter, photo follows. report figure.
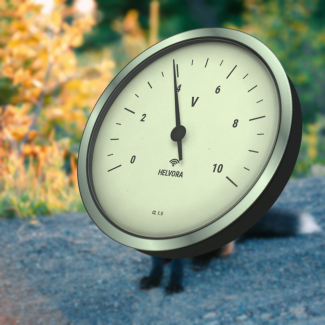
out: 4 V
